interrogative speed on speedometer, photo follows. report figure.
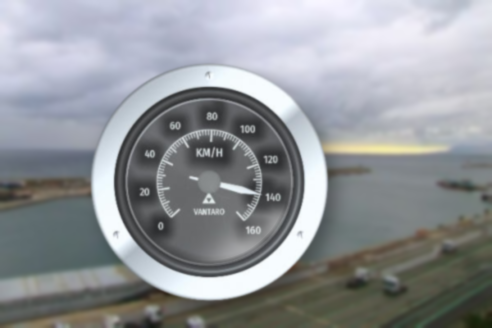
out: 140 km/h
